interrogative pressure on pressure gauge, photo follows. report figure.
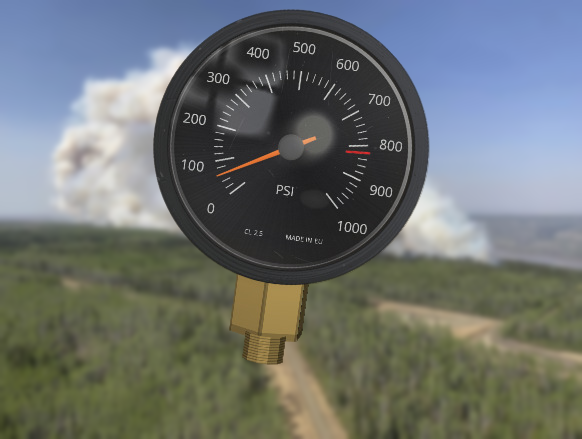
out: 60 psi
